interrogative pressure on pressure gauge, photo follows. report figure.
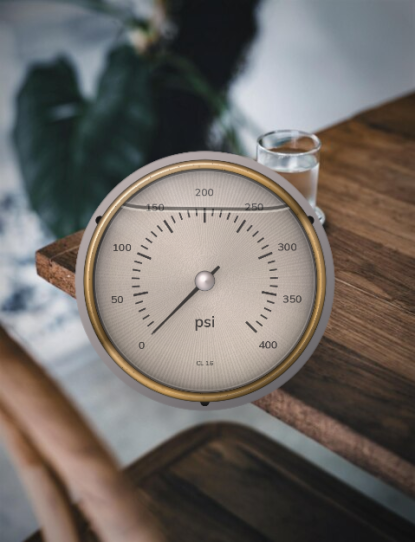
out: 0 psi
